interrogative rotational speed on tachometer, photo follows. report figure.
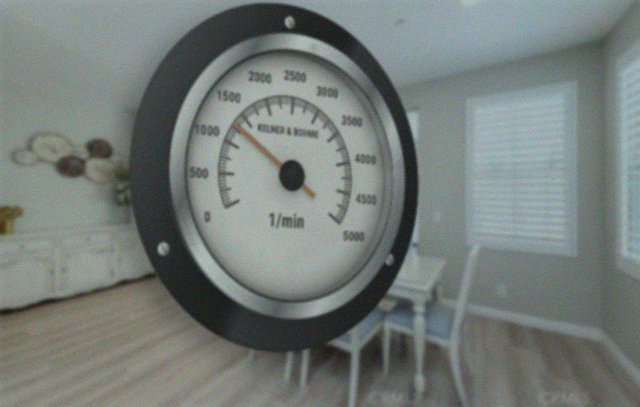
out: 1250 rpm
